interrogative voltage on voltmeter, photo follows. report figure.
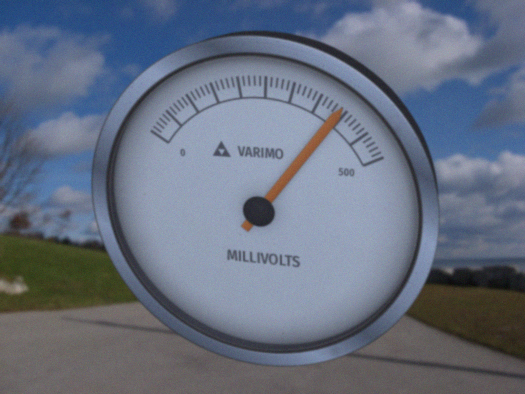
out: 390 mV
